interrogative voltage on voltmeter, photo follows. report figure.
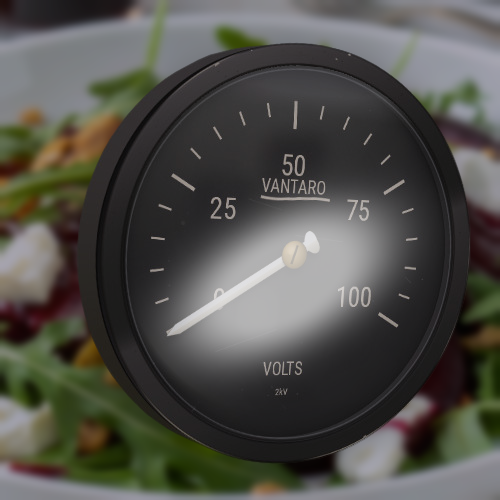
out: 0 V
